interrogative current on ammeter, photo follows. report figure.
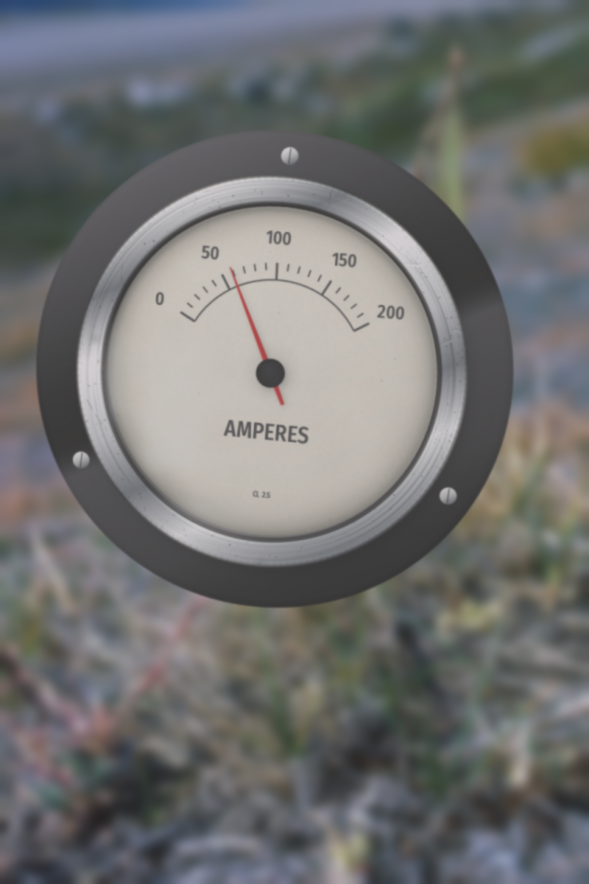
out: 60 A
